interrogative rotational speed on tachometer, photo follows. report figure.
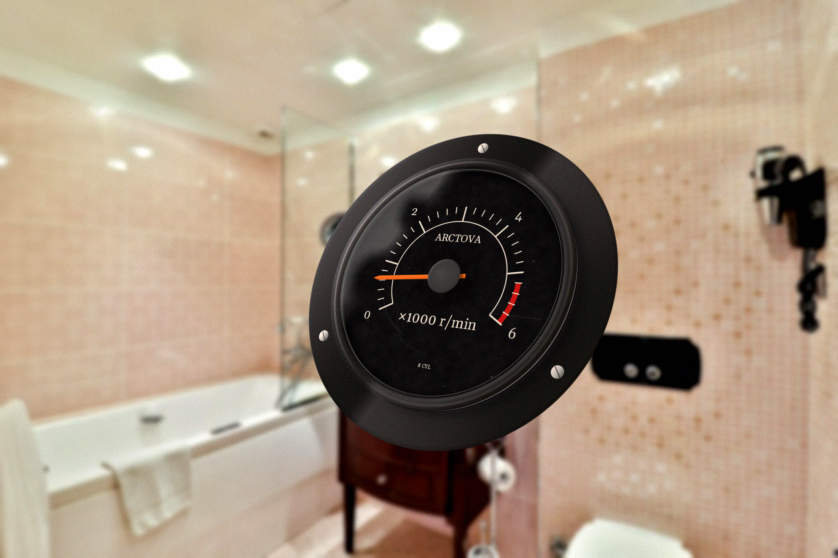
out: 600 rpm
